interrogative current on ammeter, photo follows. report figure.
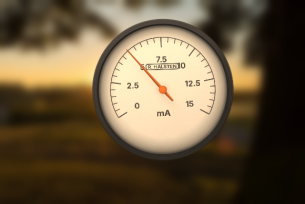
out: 5 mA
